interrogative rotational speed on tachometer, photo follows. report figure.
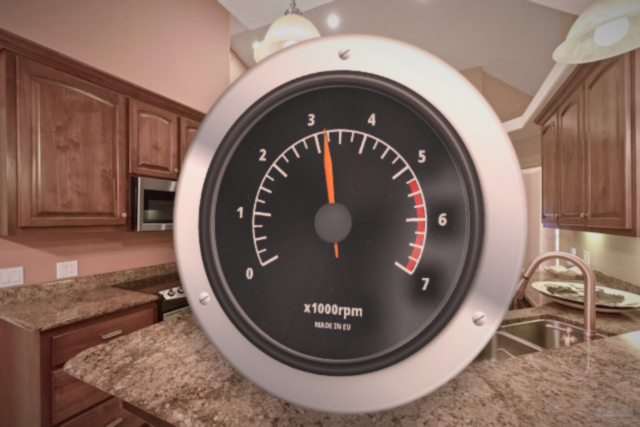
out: 3250 rpm
